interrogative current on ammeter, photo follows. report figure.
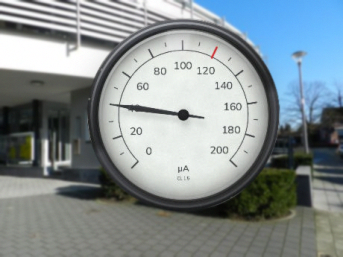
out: 40 µA
